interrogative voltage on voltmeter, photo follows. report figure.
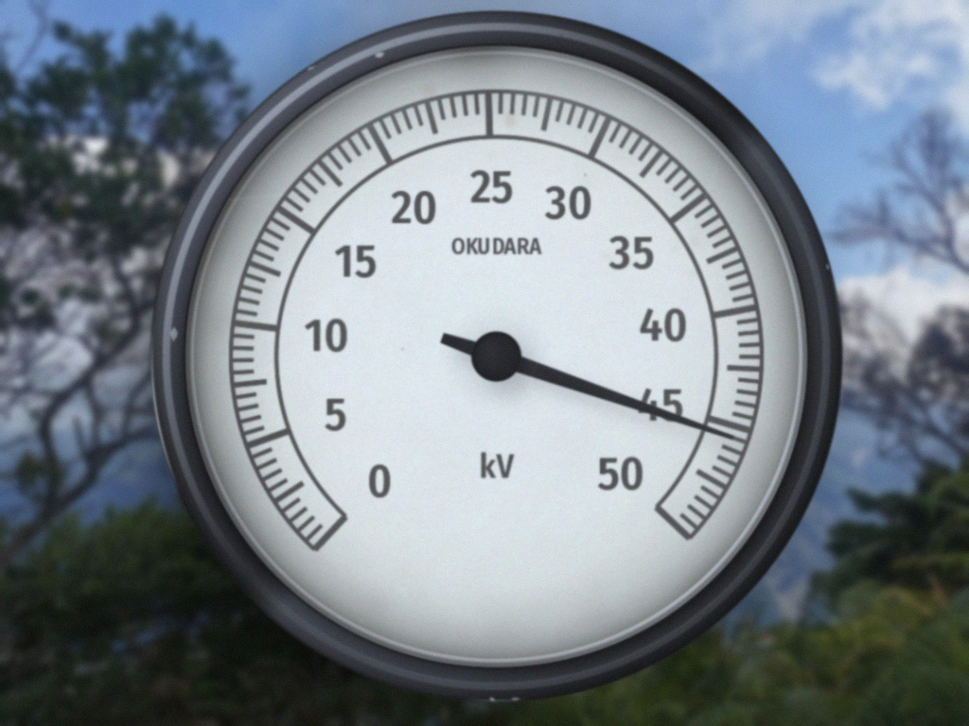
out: 45.5 kV
